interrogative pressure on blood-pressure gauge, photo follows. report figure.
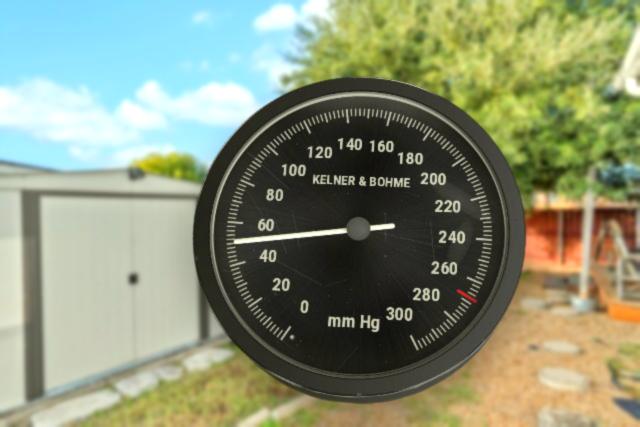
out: 50 mmHg
